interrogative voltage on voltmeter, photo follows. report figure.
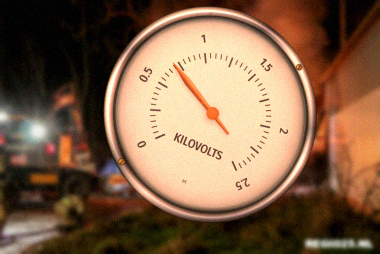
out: 0.7 kV
